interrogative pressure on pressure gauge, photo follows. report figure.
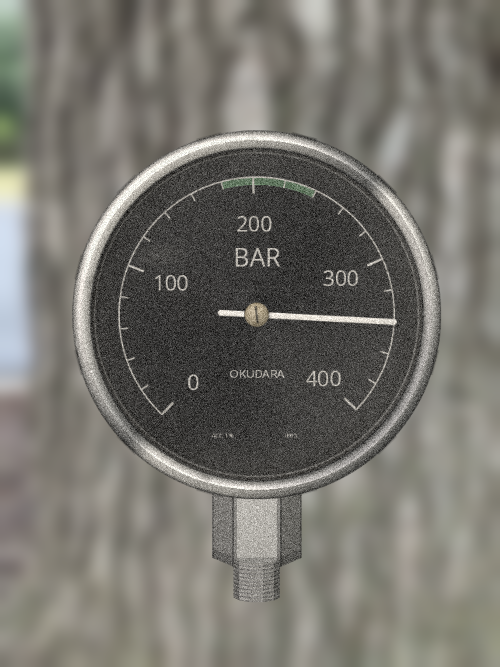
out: 340 bar
